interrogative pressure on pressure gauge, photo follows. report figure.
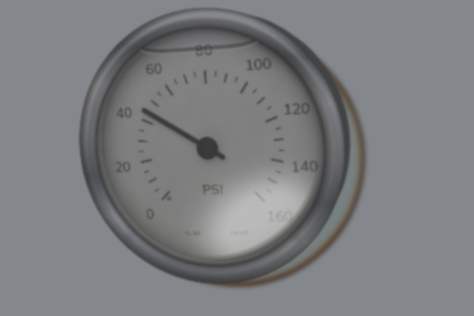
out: 45 psi
